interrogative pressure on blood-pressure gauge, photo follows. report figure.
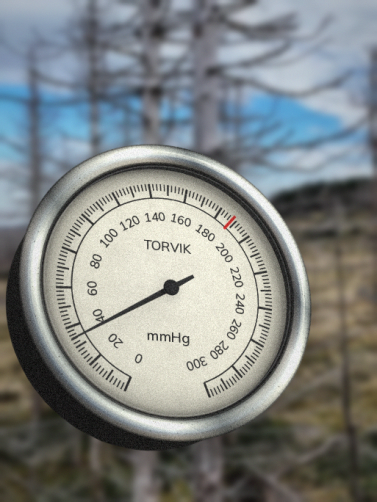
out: 34 mmHg
